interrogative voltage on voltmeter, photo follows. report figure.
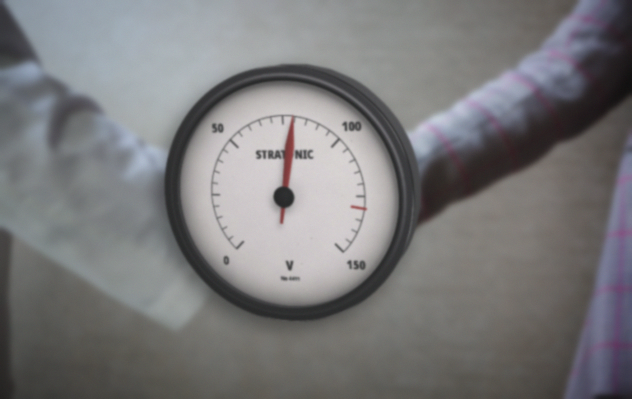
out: 80 V
